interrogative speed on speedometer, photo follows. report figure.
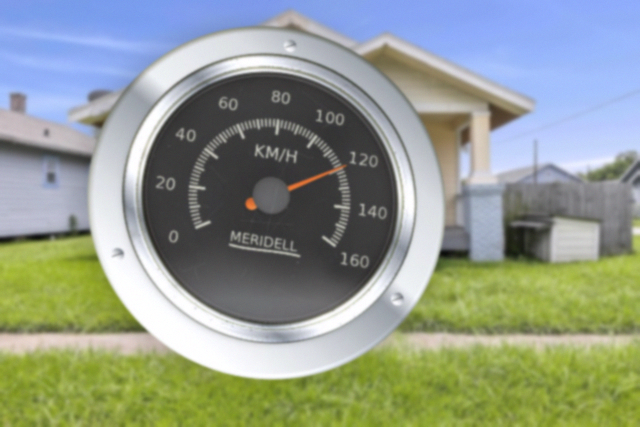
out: 120 km/h
